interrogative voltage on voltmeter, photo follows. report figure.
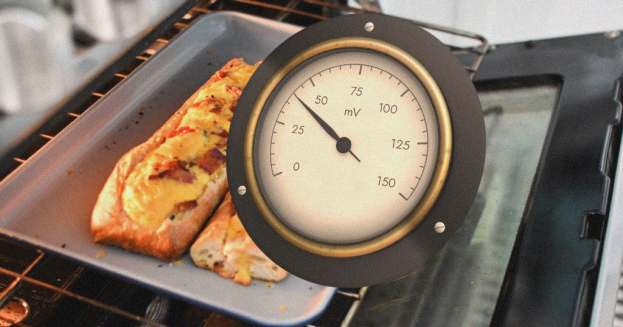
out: 40 mV
